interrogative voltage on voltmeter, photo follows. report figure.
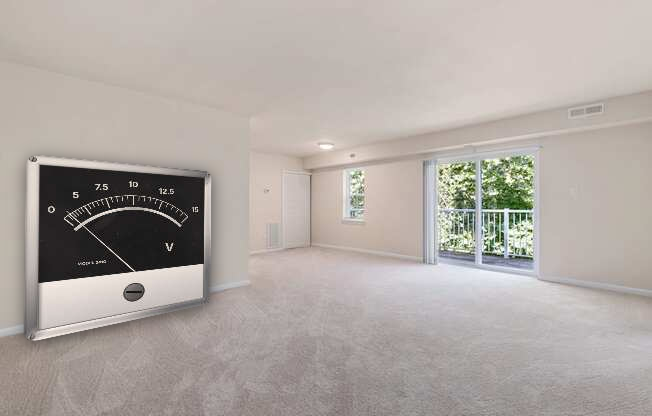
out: 2.5 V
